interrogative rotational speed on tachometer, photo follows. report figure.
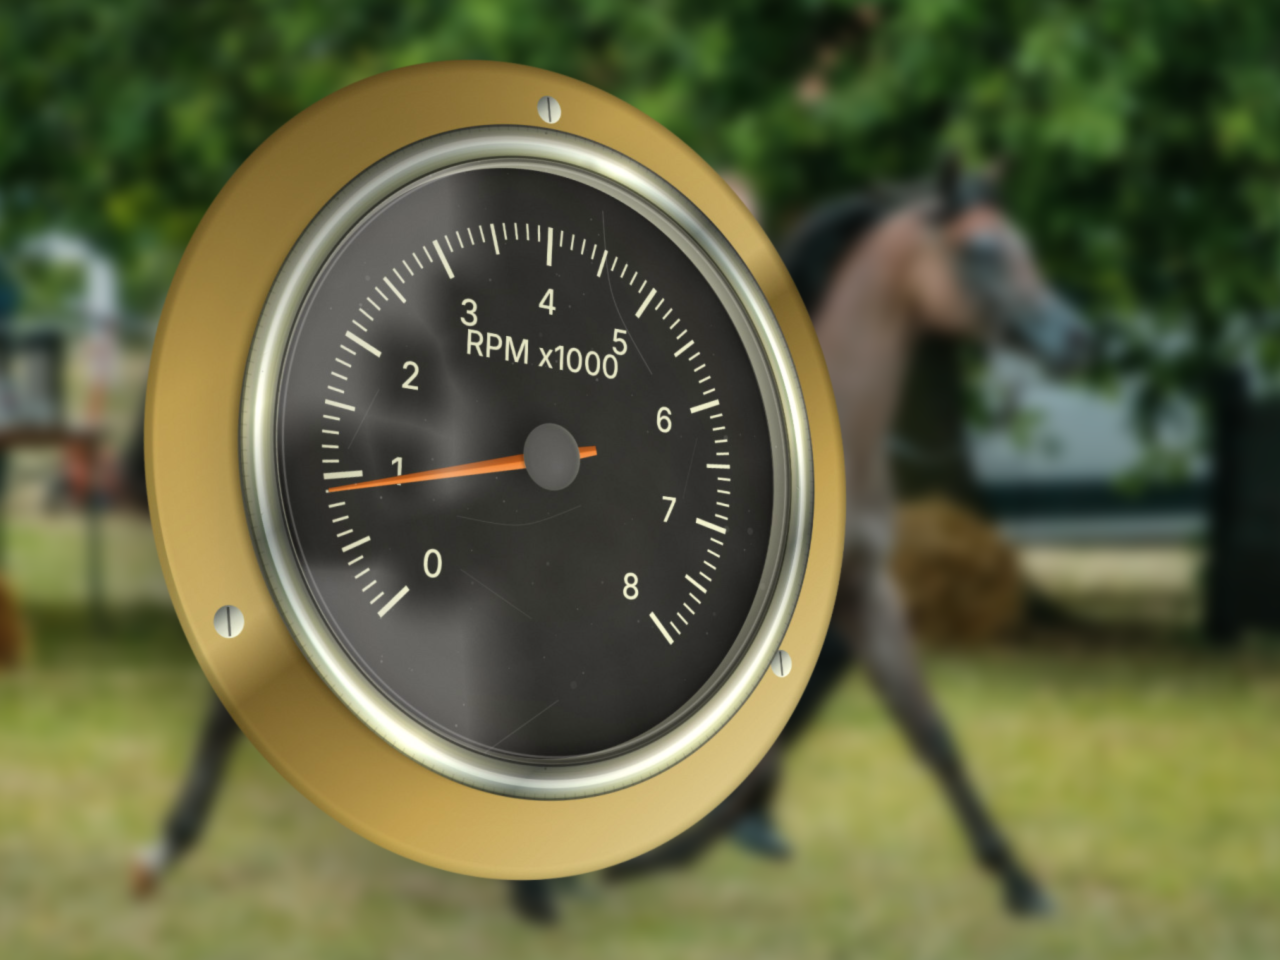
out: 900 rpm
